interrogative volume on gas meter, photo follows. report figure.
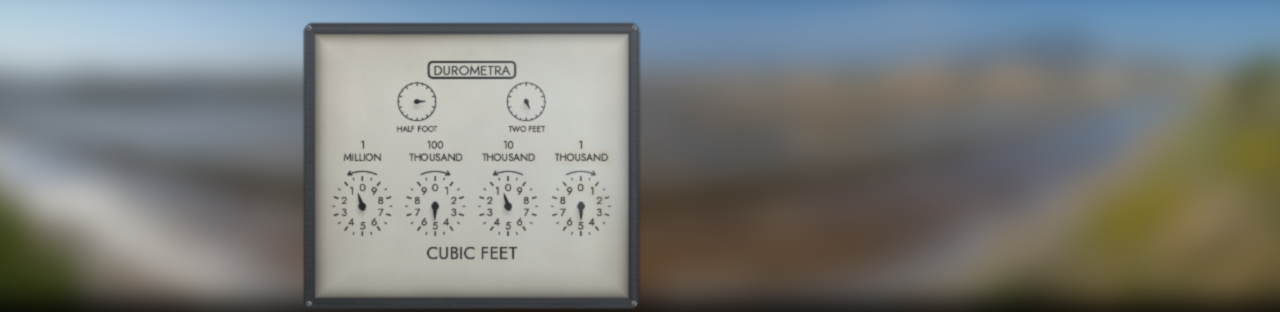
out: 50500 ft³
